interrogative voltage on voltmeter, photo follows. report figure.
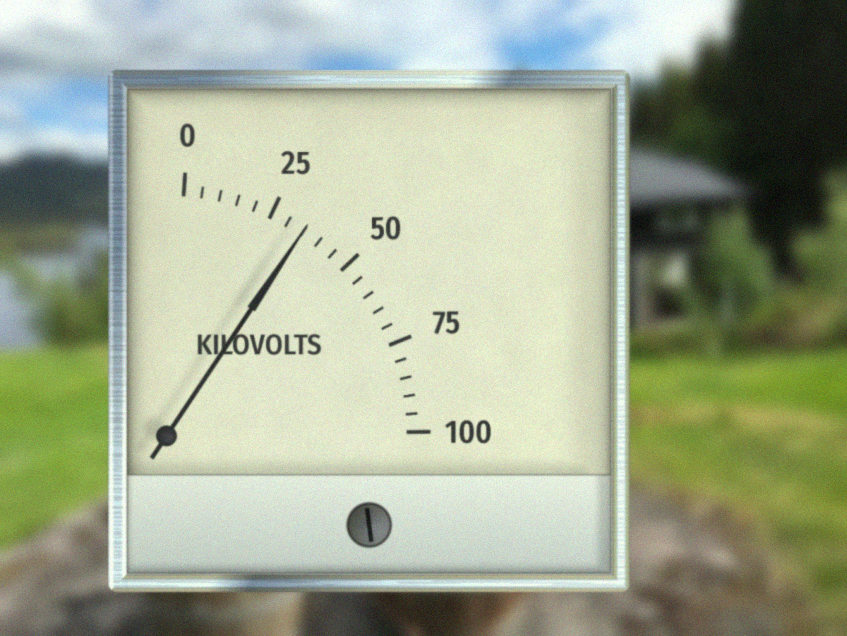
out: 35 kV
